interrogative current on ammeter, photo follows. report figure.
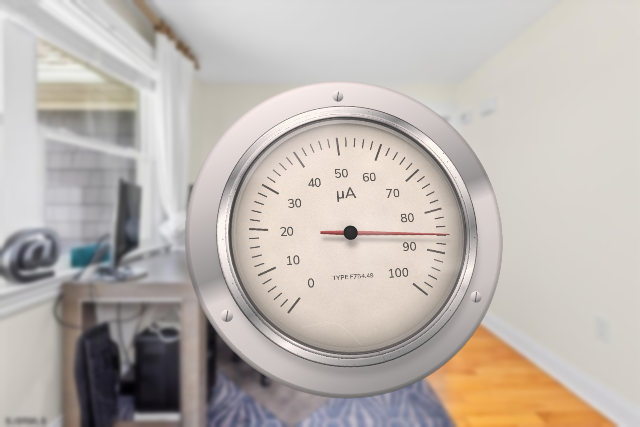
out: 86 µA
